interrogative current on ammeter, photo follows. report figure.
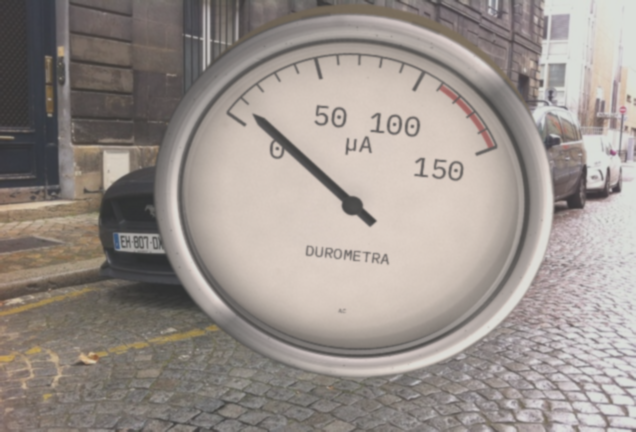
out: 10 µA
